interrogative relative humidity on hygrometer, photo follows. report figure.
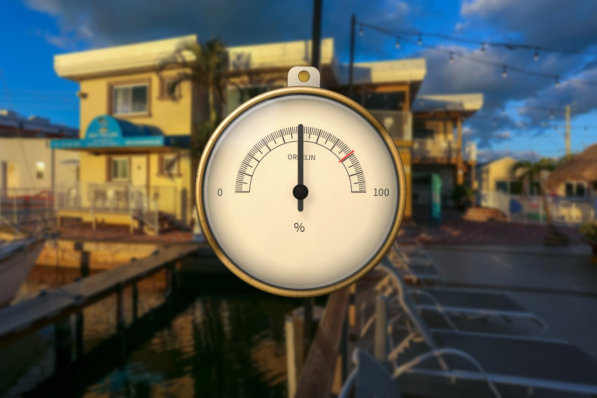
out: 50 %
